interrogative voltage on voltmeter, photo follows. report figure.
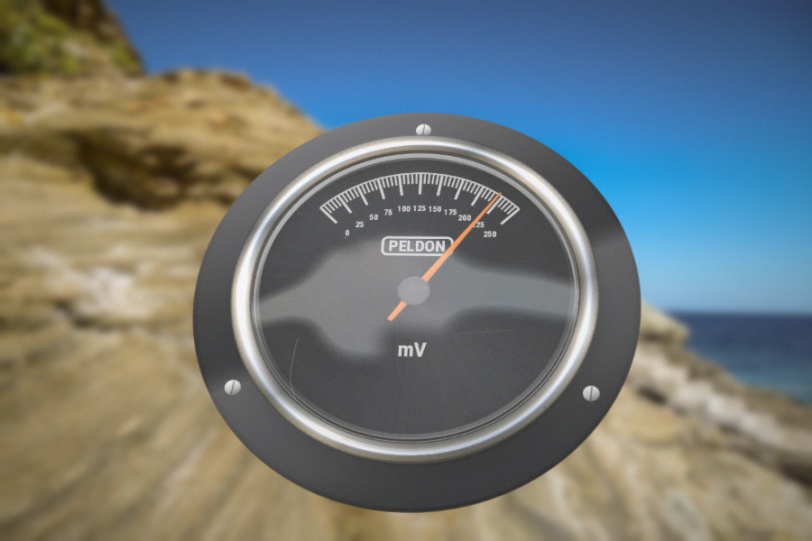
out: 225 mV
